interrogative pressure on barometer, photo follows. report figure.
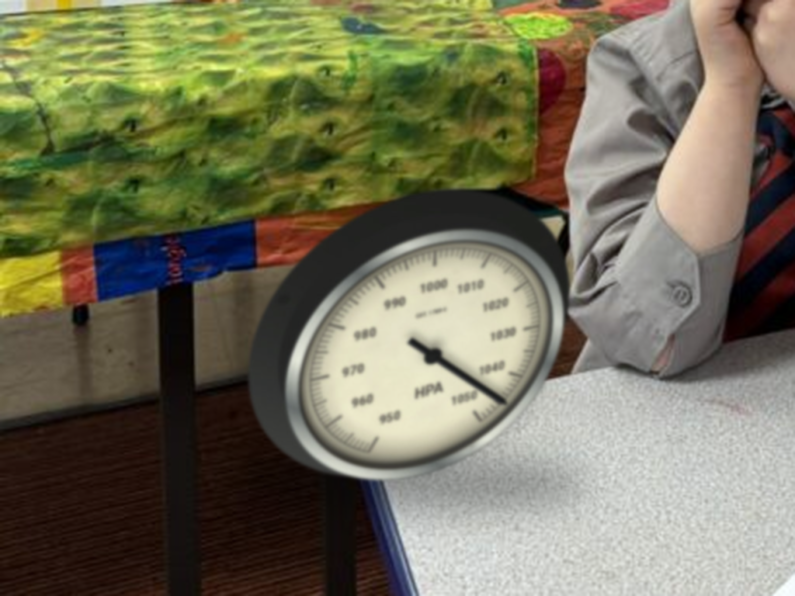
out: 1045 hPa
